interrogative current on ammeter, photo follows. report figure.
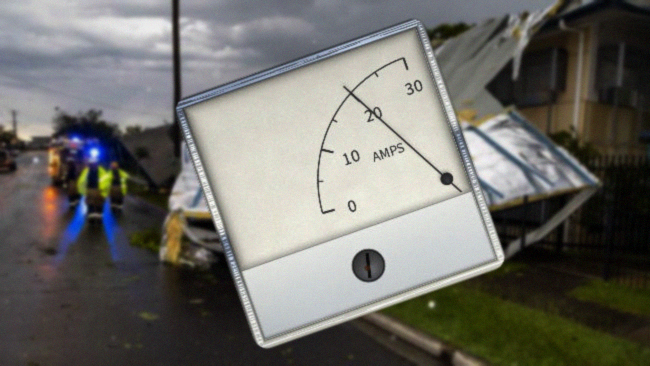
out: 20 A
